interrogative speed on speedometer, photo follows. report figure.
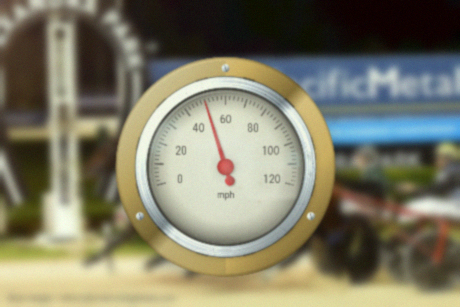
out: 50 mph
